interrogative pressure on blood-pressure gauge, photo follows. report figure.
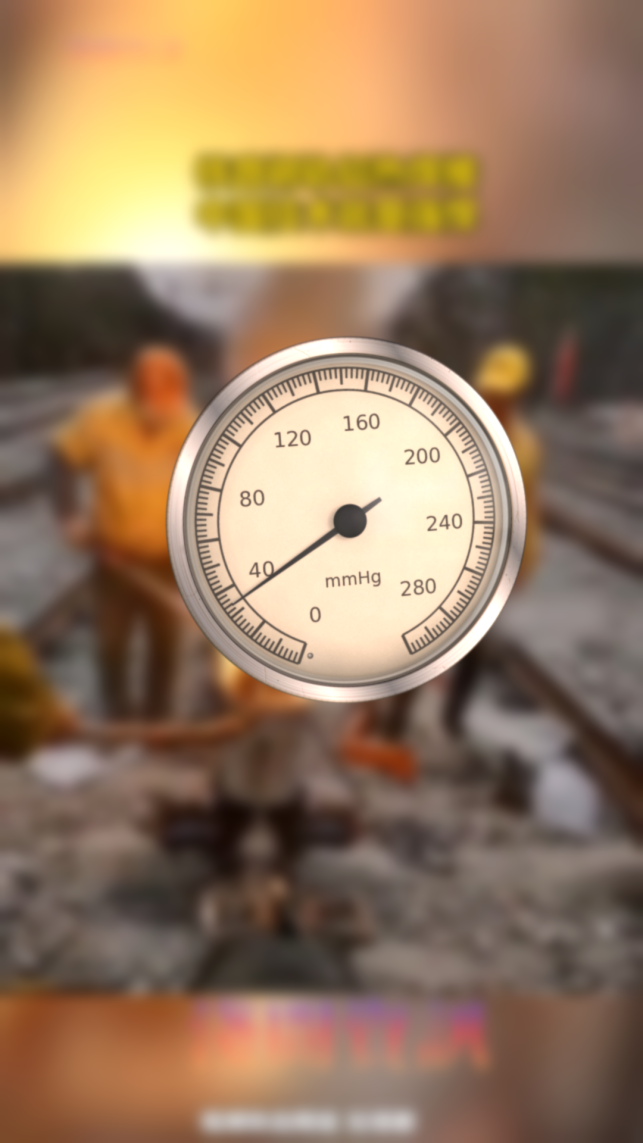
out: 34 mmHg
